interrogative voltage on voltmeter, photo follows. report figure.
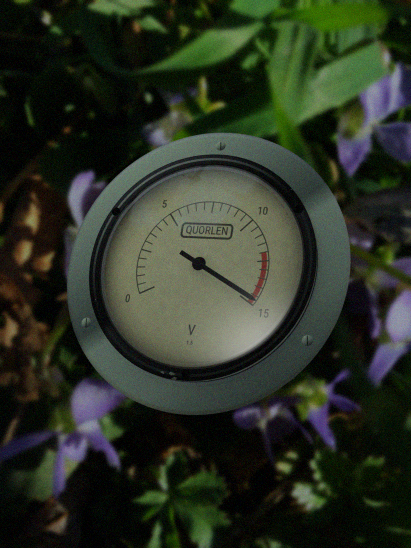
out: 14.75 V
